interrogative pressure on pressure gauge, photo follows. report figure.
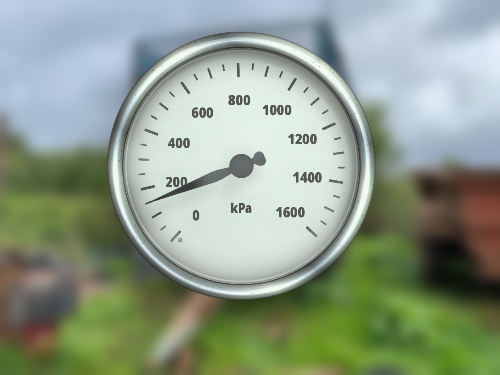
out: 150 kPa
